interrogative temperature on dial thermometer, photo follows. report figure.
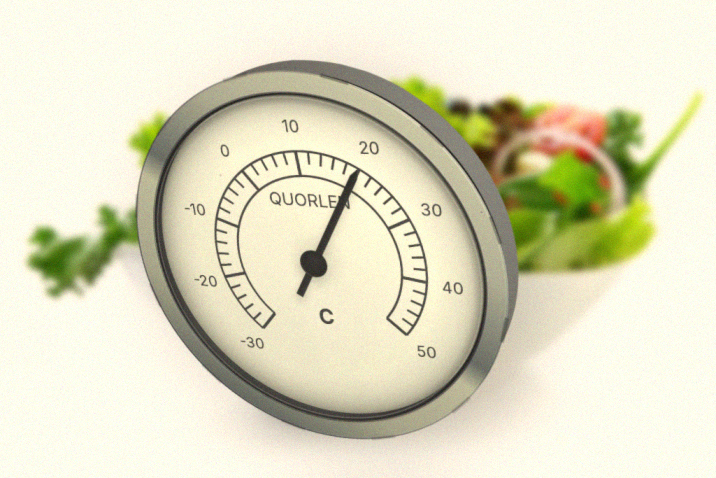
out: 20 °C
